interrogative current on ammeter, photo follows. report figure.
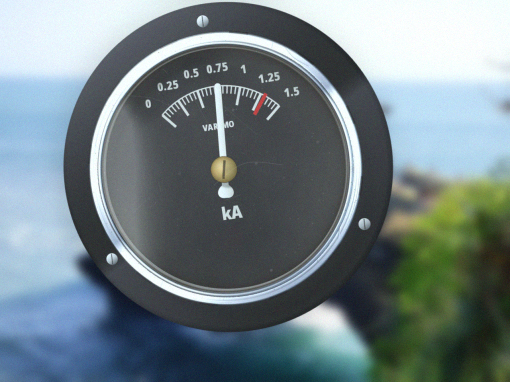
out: 0.75 kA
